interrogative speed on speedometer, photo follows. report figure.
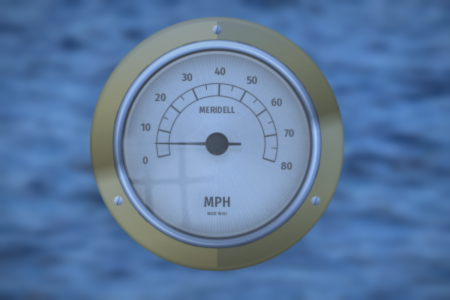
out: 5 mph
